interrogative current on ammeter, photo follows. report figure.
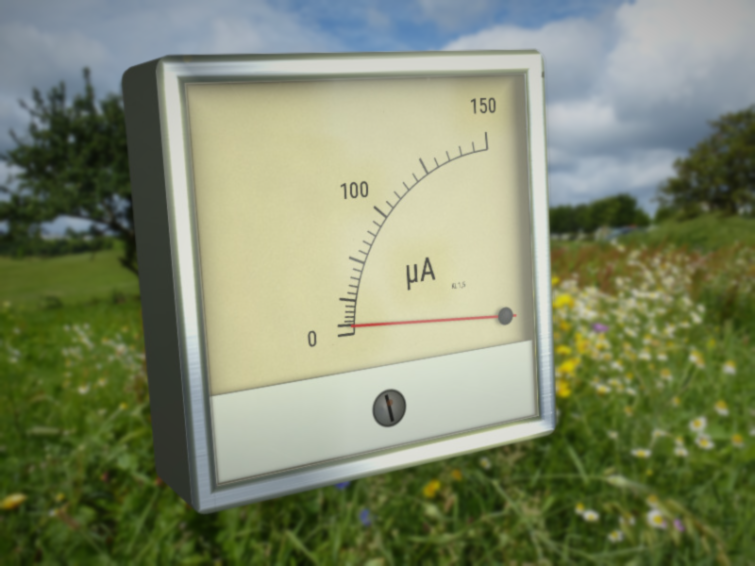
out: 25 µA
